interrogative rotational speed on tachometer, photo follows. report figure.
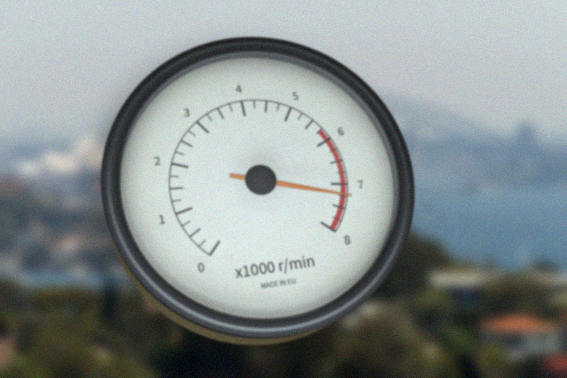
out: 7250 rpm
